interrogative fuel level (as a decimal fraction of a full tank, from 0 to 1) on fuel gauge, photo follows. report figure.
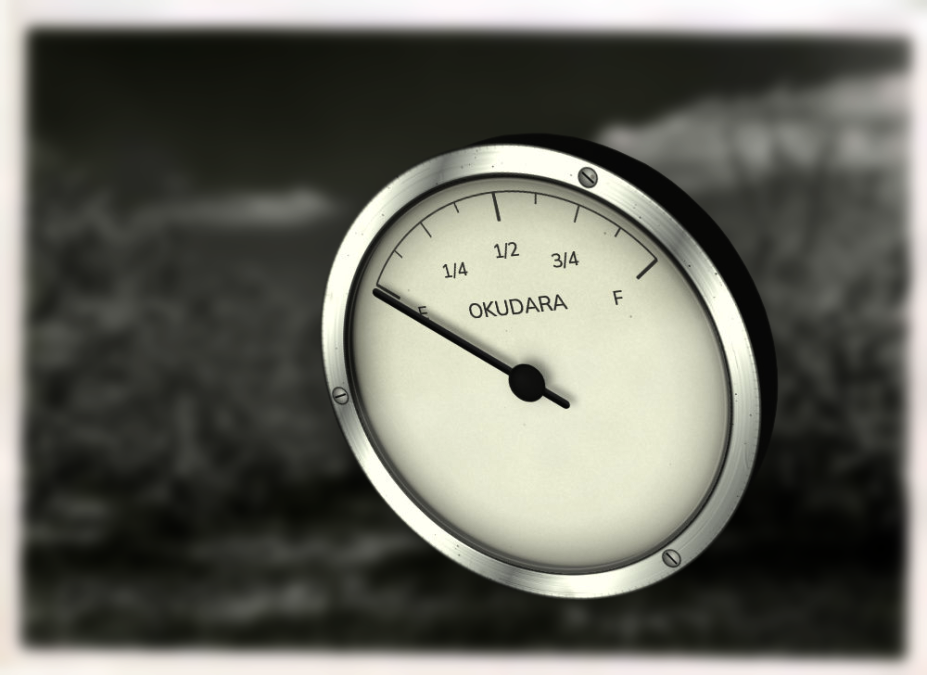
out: 0
